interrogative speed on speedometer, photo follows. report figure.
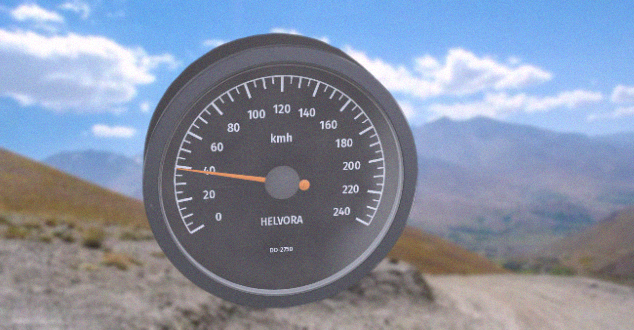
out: 40 km/h
